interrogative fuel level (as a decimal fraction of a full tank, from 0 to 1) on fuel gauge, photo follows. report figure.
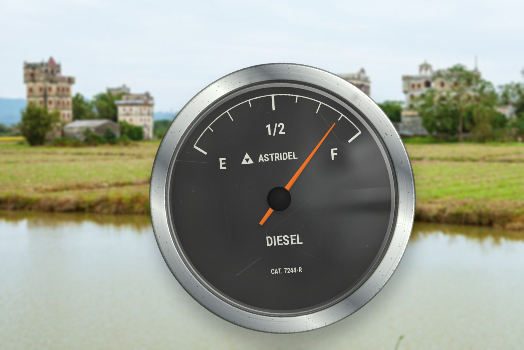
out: 0.875
